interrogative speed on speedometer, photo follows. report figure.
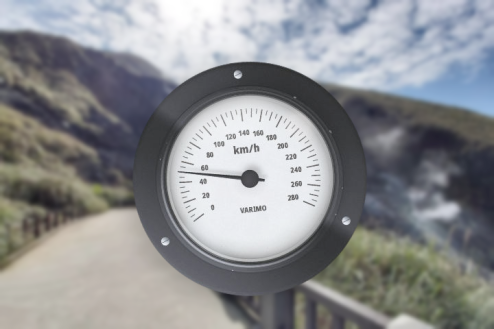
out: 50 km/h
